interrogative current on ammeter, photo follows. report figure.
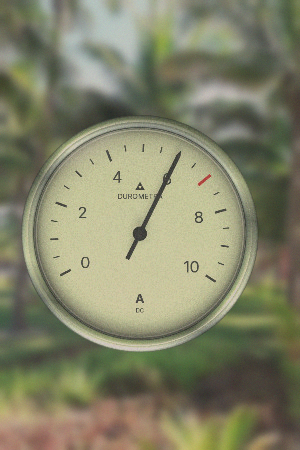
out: 6 A
